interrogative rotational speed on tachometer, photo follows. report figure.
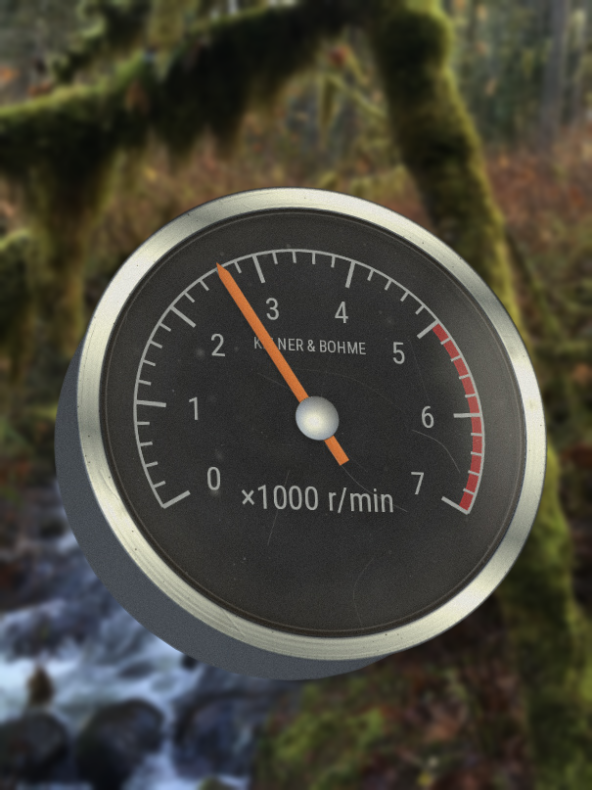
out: 2600 rpm
